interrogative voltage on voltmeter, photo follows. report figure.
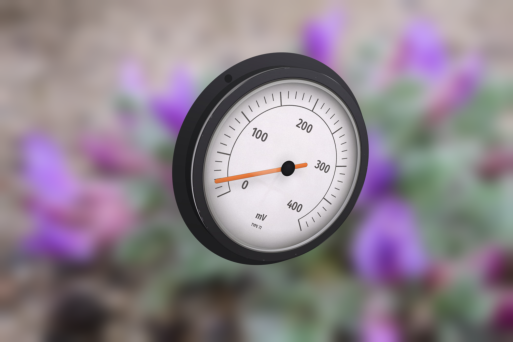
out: 20 mV
